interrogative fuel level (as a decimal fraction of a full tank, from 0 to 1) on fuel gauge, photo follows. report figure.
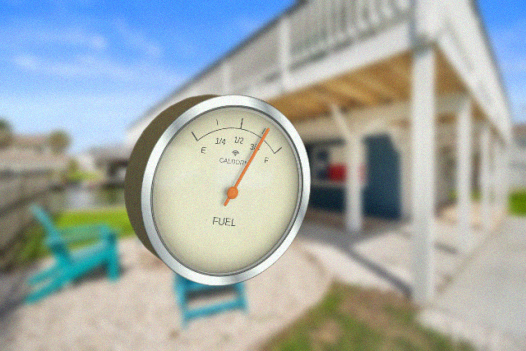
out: 0.75
